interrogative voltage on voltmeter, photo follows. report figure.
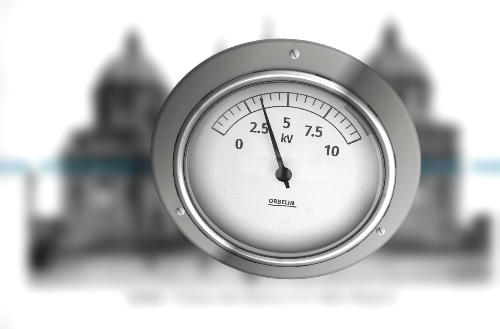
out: 3.5 kV
